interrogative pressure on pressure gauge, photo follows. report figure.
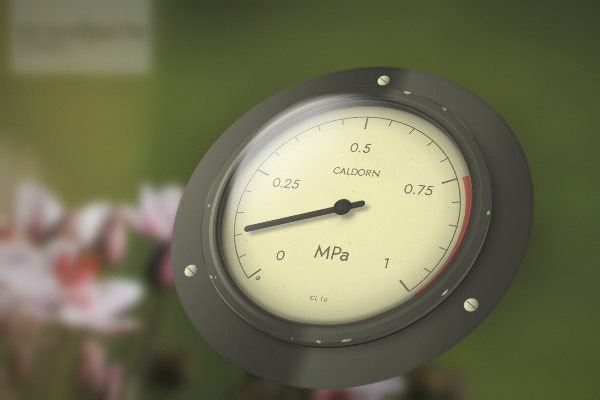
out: 0.1 MPa
